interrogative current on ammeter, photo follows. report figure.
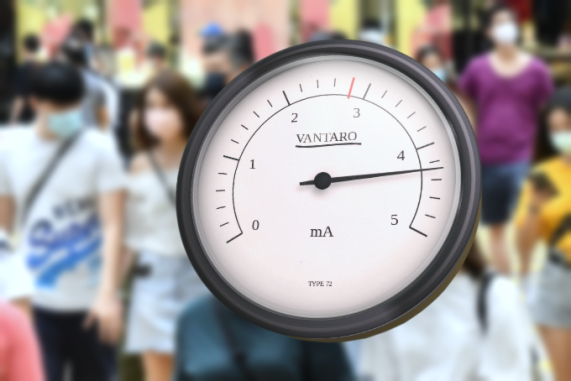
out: 4.3 mA
